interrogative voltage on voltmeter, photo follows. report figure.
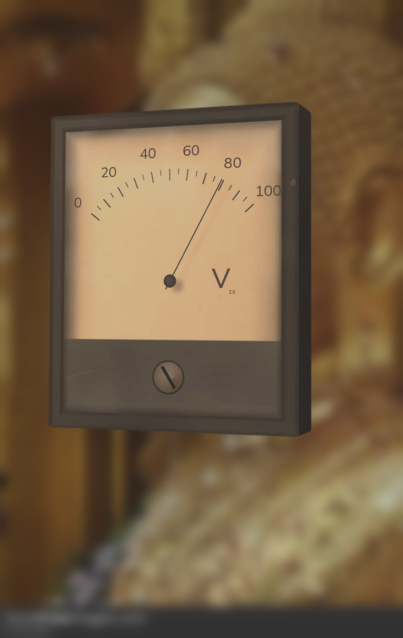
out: 80 V
